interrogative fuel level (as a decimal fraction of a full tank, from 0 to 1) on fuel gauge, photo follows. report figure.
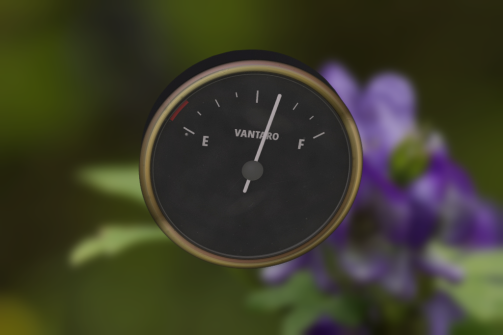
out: 0.625
